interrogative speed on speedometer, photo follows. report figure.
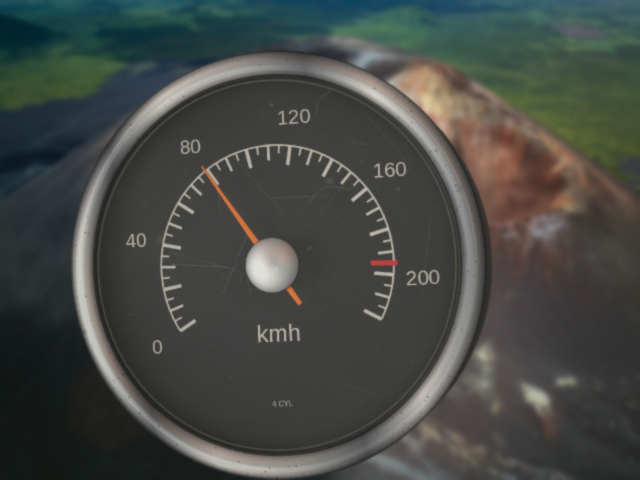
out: 80 km/h
